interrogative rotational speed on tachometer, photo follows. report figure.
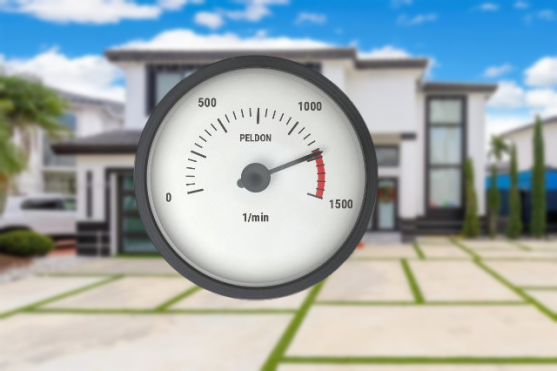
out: 1225 rpm
